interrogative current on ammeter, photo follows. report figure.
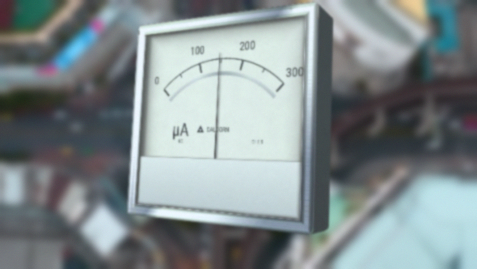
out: 150 µA
